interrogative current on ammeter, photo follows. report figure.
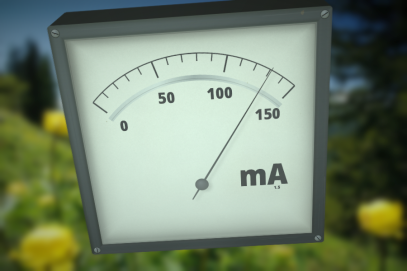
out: 130 mA
